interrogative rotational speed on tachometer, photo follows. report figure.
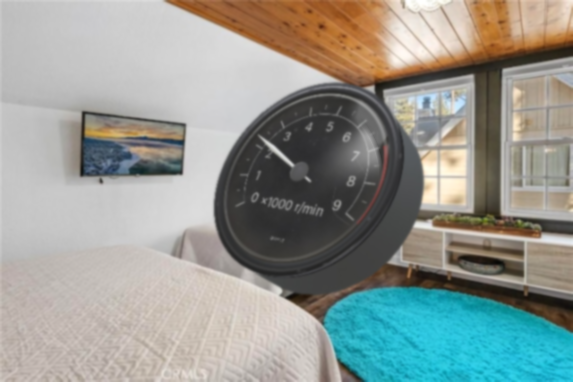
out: 2250 rpm
